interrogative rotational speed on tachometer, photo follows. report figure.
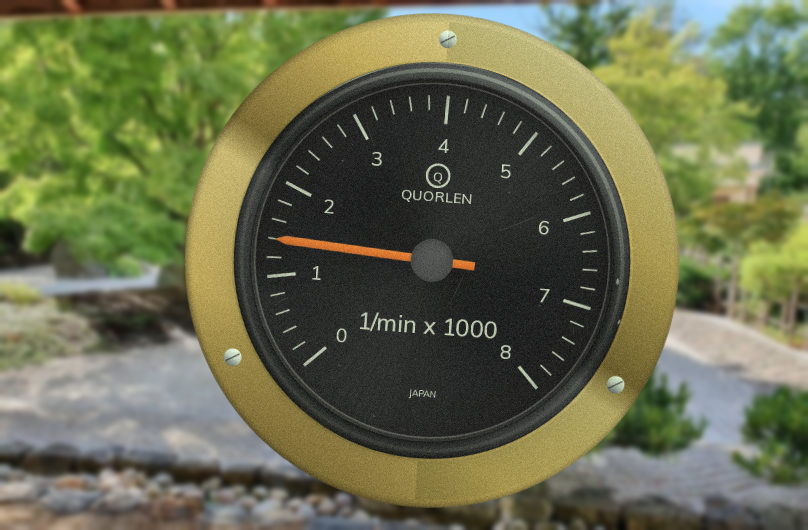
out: 1400 rpm
